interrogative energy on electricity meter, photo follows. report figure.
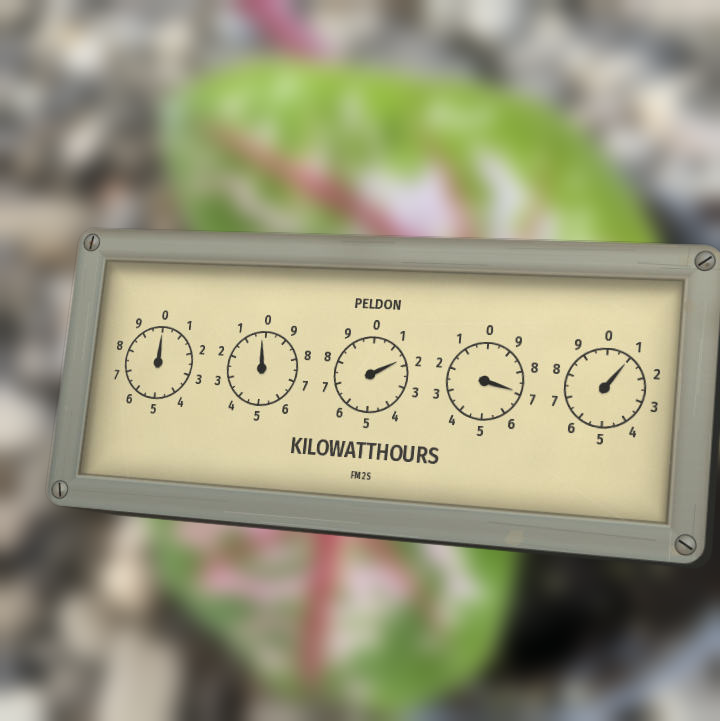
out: 171 kWh
